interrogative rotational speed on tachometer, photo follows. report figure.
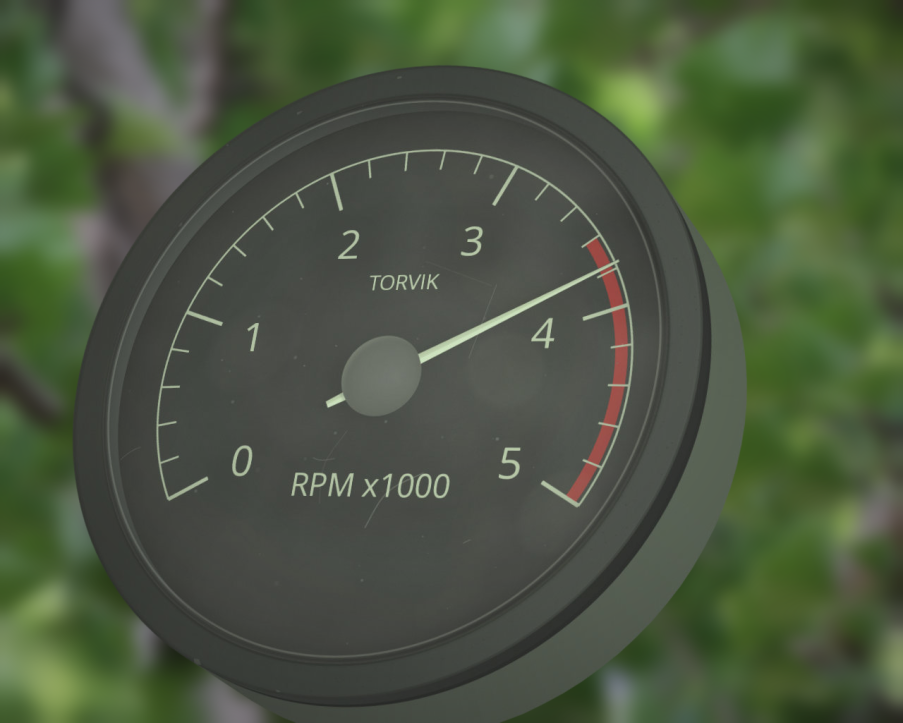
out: 3800 rpm
